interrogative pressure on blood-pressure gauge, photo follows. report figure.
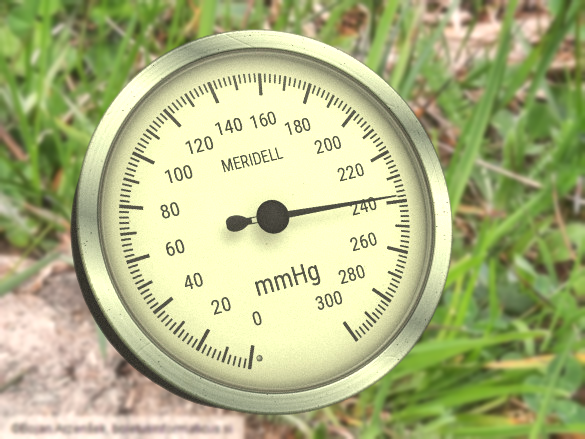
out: 238 mmHg
